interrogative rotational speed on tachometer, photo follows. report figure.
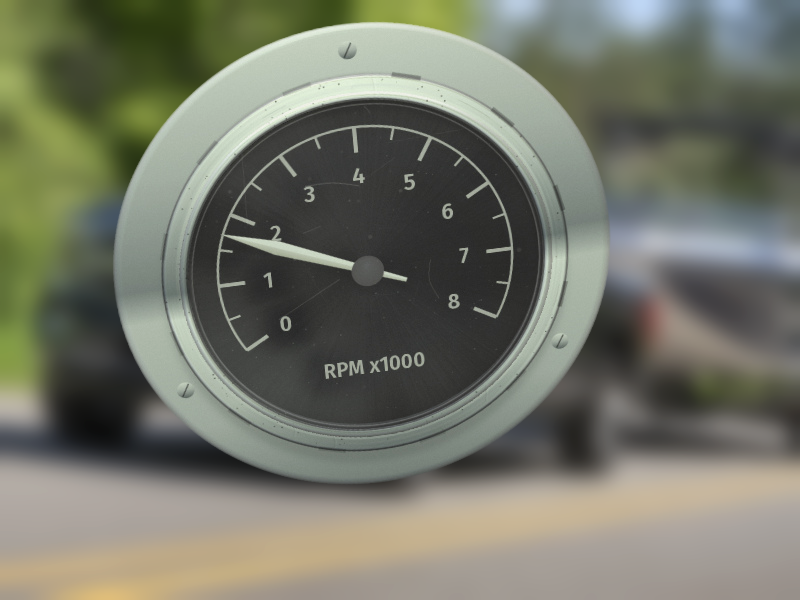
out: 1750 rpm
